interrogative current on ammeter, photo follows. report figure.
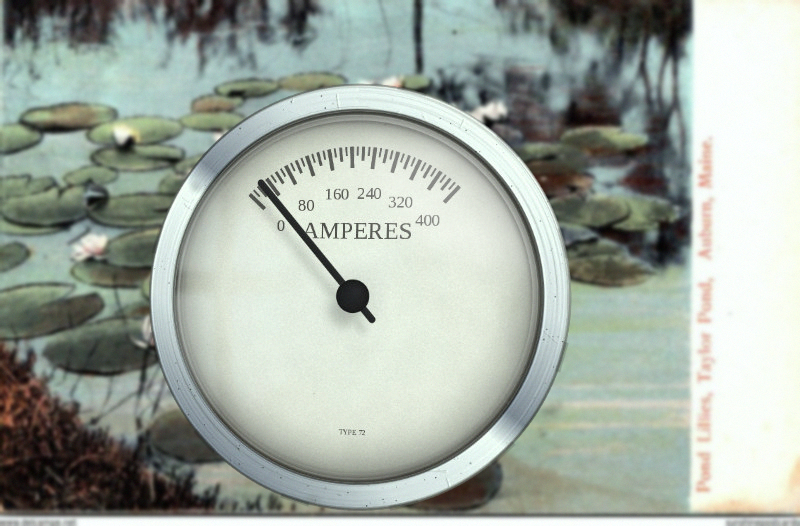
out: 30 A
